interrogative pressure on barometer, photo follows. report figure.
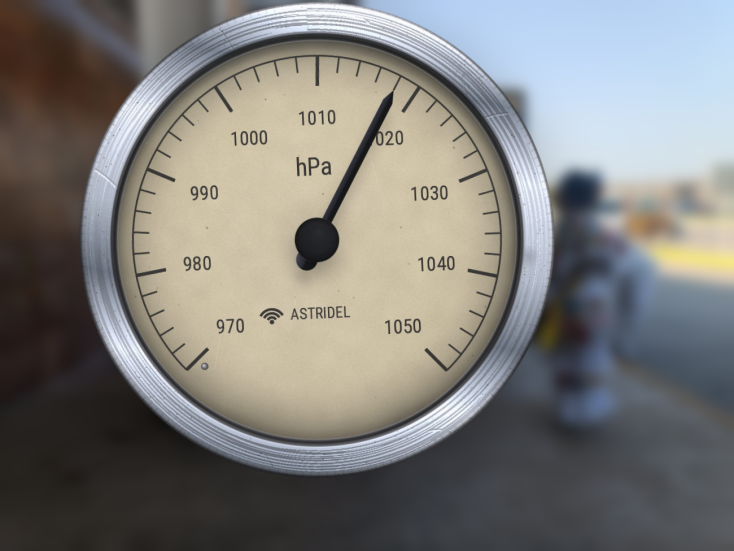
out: 1018 hPa
